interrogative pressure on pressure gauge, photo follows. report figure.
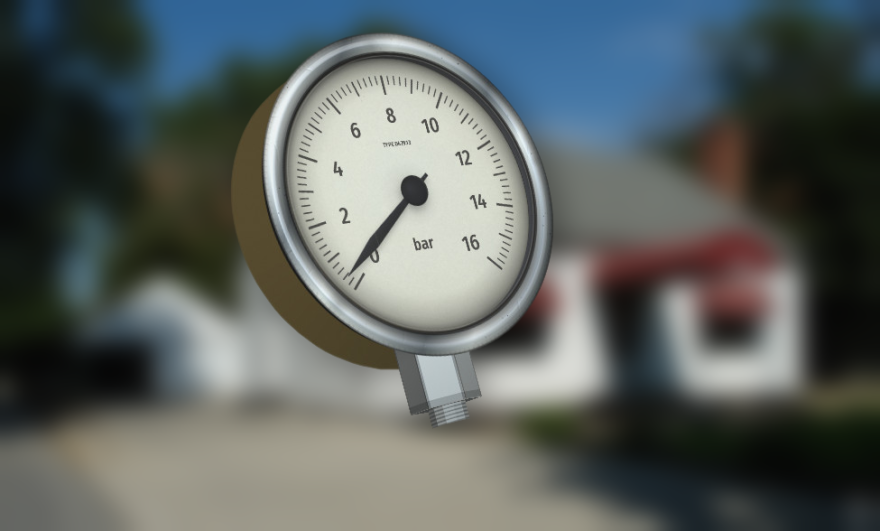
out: 0.4 bar
